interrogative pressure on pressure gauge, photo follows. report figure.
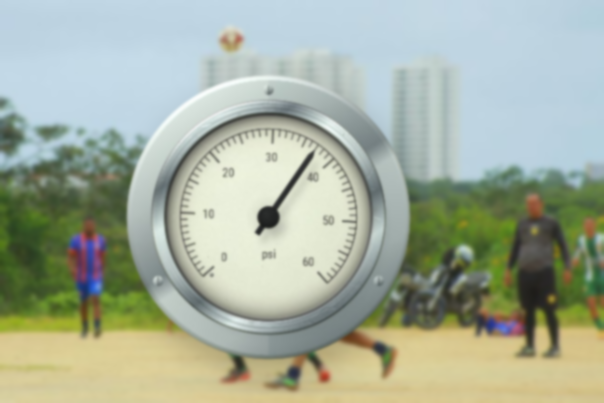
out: 37 psi
